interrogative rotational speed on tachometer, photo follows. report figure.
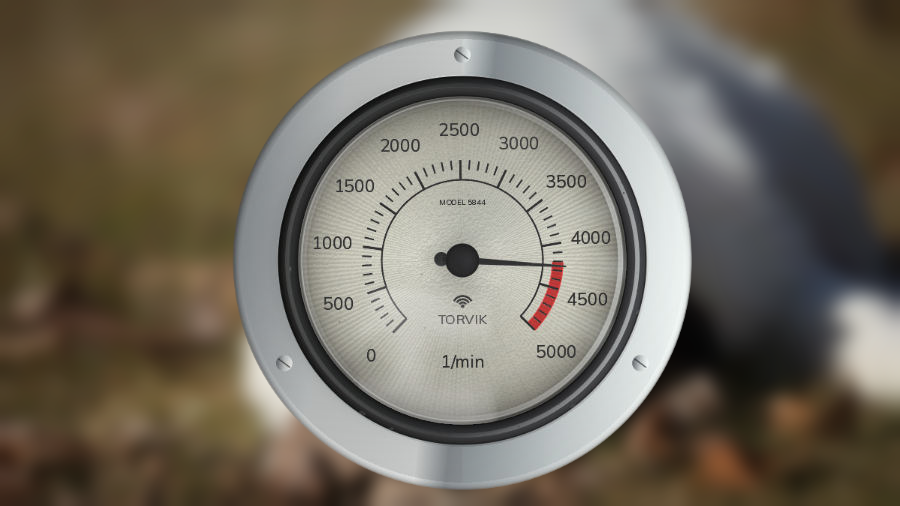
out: 4250 rpm
